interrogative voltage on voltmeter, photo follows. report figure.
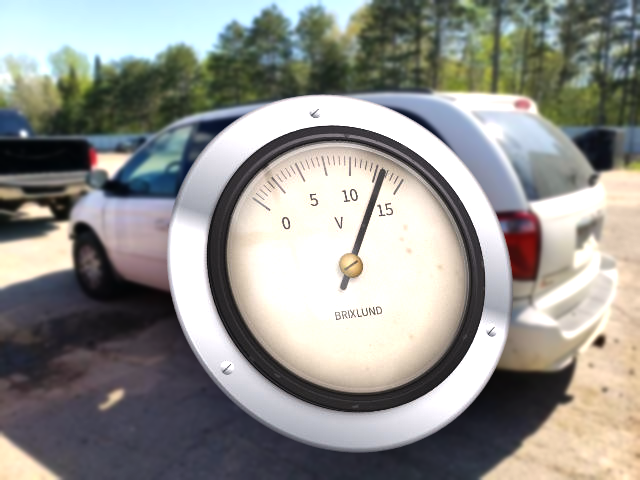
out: 13 V
